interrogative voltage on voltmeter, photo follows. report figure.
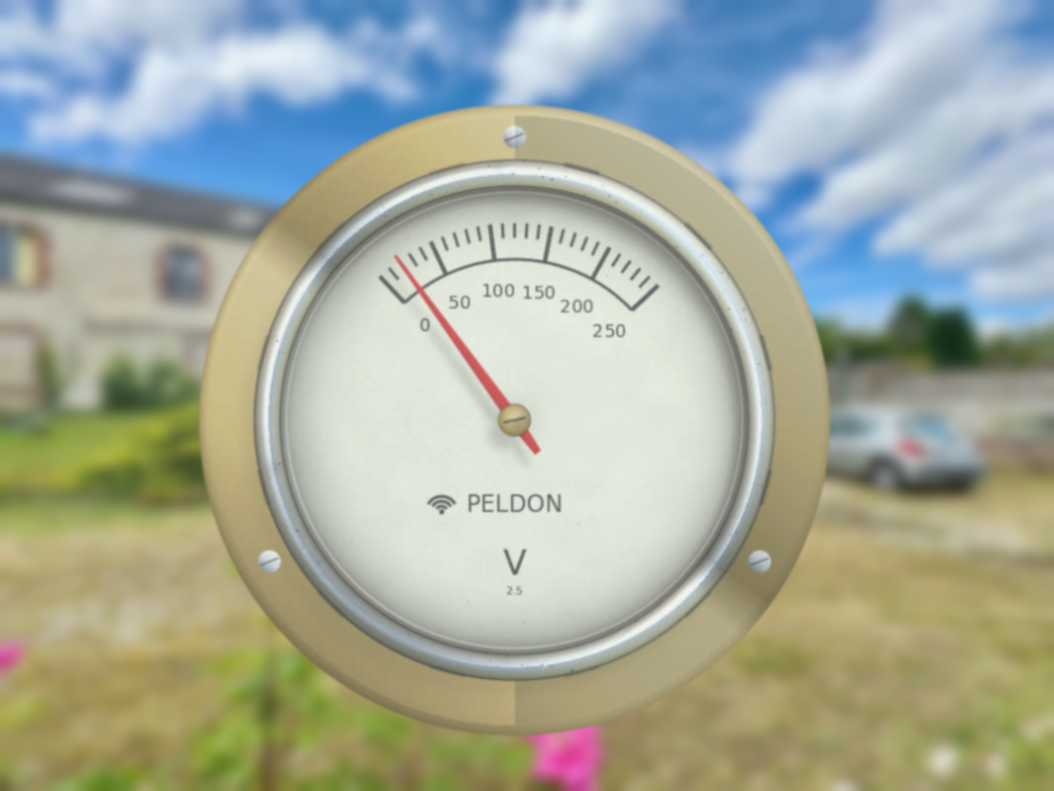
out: 20 V
